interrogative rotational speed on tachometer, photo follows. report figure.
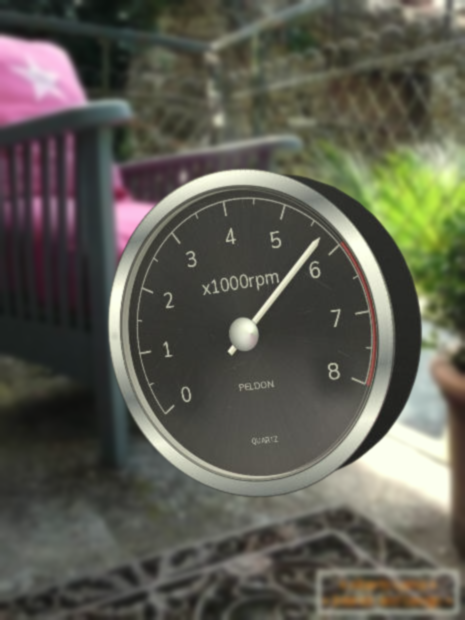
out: 5750 rpm
